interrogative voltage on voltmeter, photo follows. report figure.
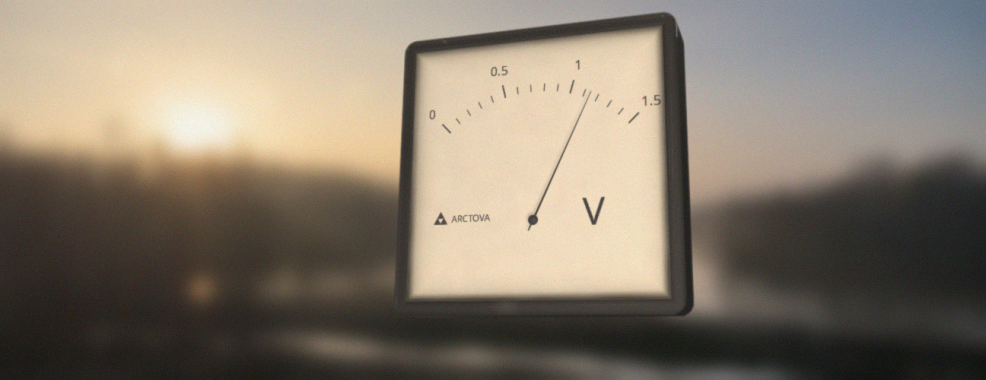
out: 1.15 V
